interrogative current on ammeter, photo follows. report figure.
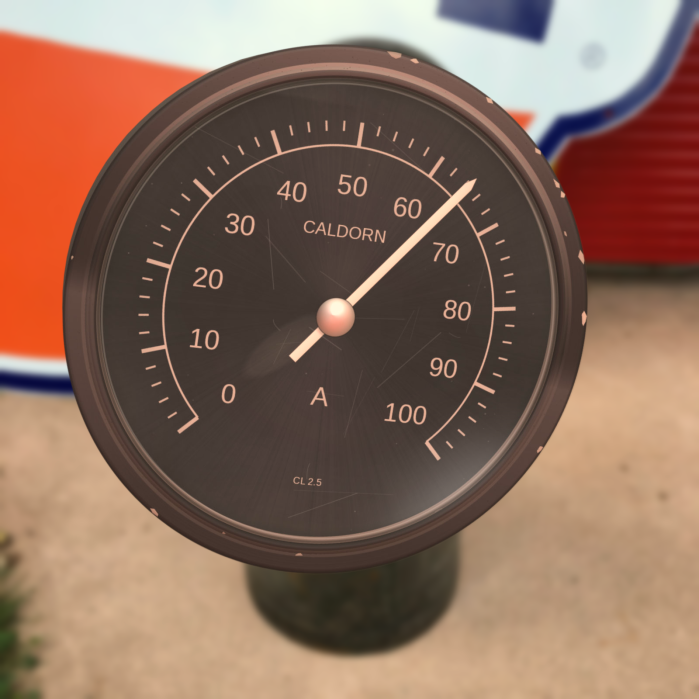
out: 64 A
